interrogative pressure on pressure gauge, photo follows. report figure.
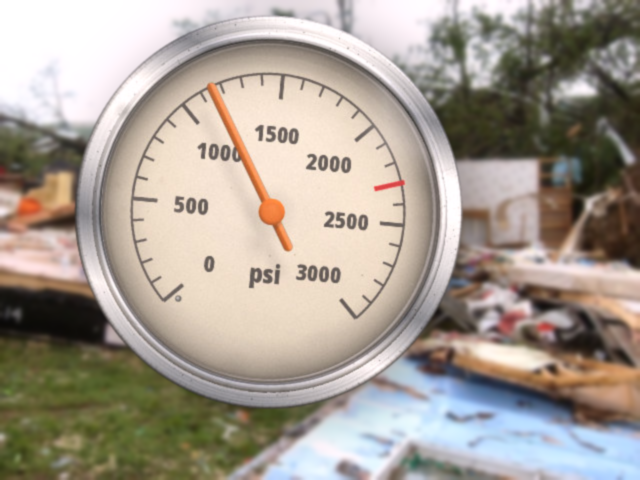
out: 1150 psi
